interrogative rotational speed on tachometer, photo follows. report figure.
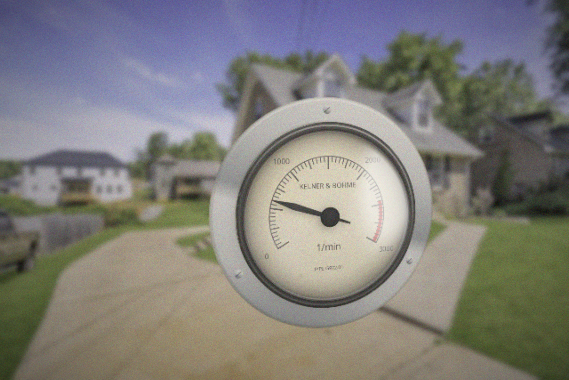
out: 600 rpm
